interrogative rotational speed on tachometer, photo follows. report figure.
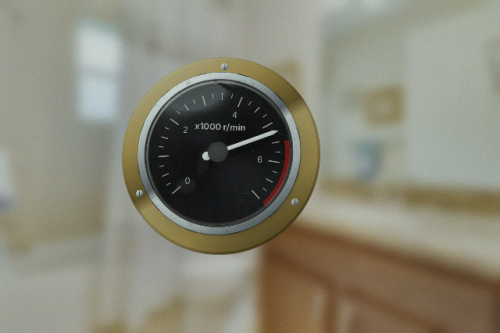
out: 5250 rpm
